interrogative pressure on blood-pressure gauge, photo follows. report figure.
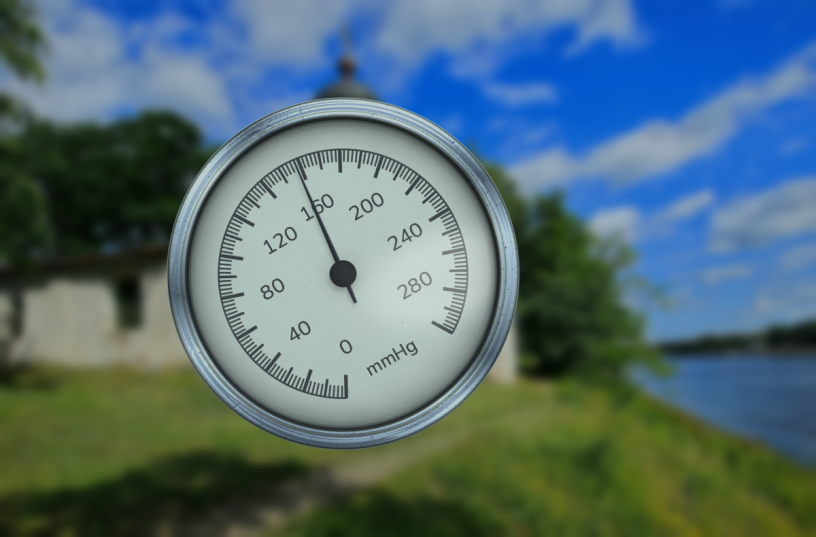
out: 158 mmHg
